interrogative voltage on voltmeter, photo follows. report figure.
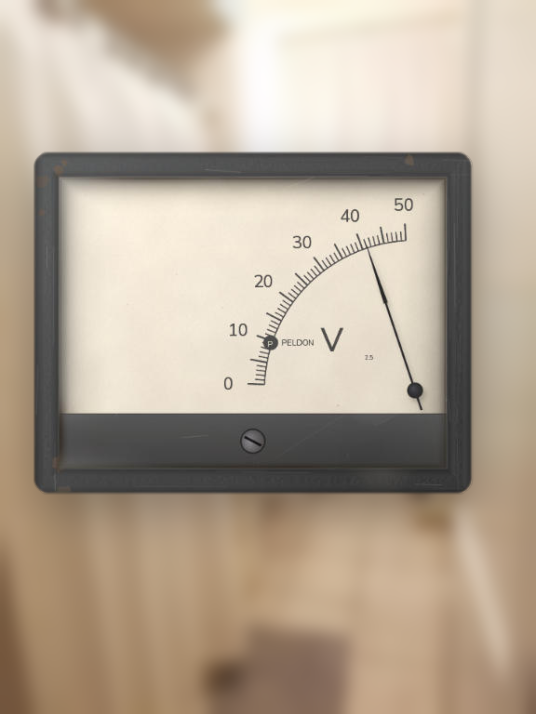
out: 41 V
